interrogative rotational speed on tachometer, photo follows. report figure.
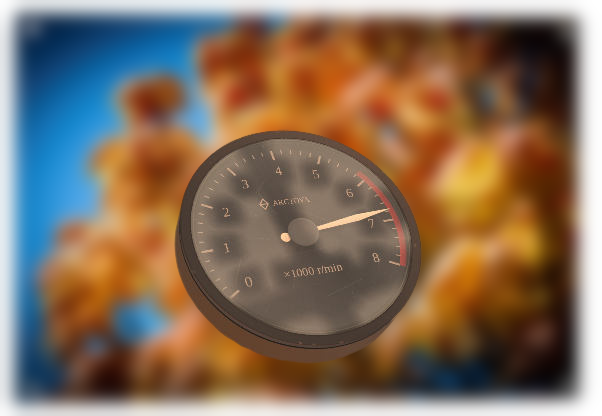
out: 6800 rpm
